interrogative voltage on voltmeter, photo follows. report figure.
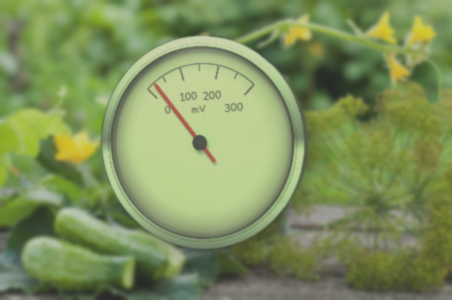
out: 25 mV
